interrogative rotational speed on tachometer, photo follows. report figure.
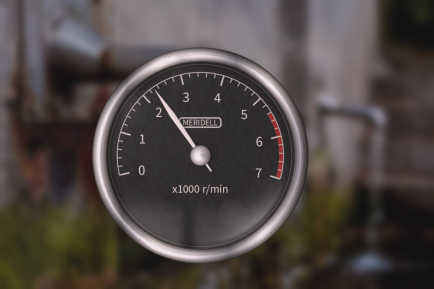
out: 2300 rpm
